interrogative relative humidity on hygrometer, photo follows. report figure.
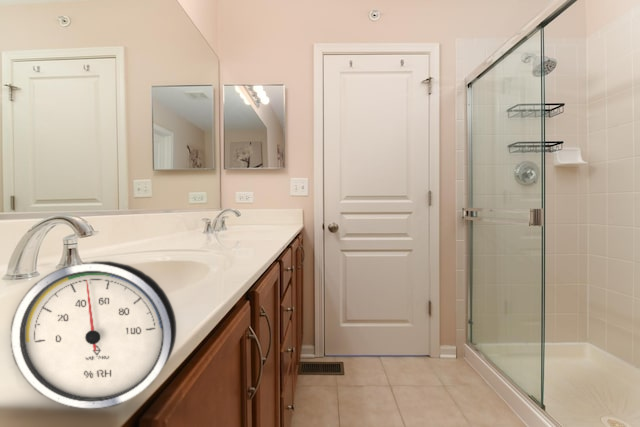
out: 50 %
